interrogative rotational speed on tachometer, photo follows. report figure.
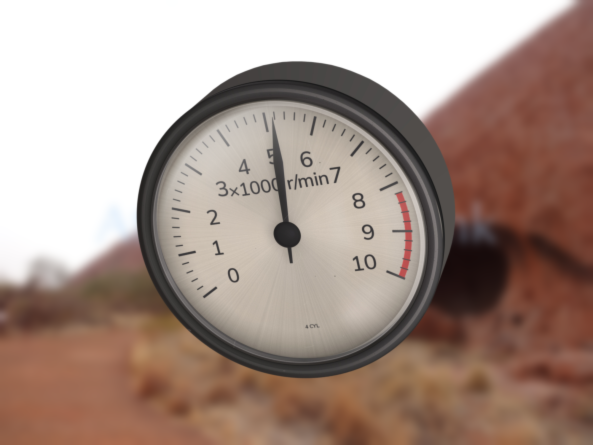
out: 5200 rpm
